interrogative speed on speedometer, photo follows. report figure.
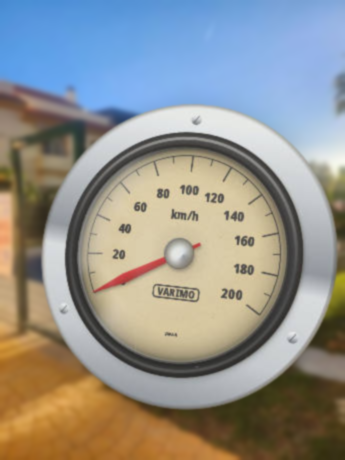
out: 0 km/h
